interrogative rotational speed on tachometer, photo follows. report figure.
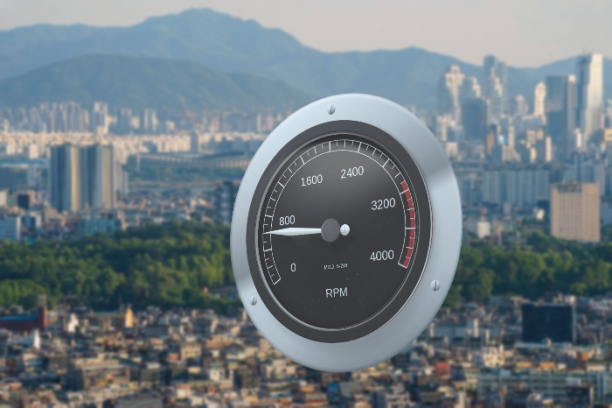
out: 600 rpm
